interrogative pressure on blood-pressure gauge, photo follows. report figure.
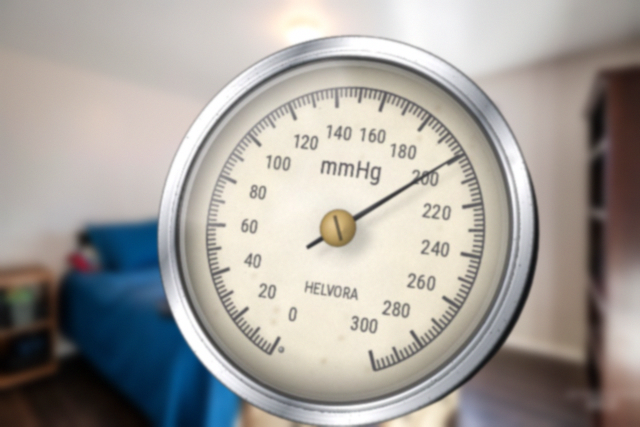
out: 200 mmHg
